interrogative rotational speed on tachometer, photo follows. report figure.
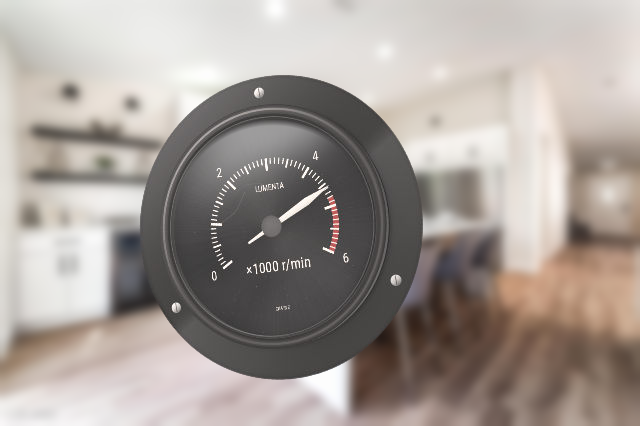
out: 4600 rpm
